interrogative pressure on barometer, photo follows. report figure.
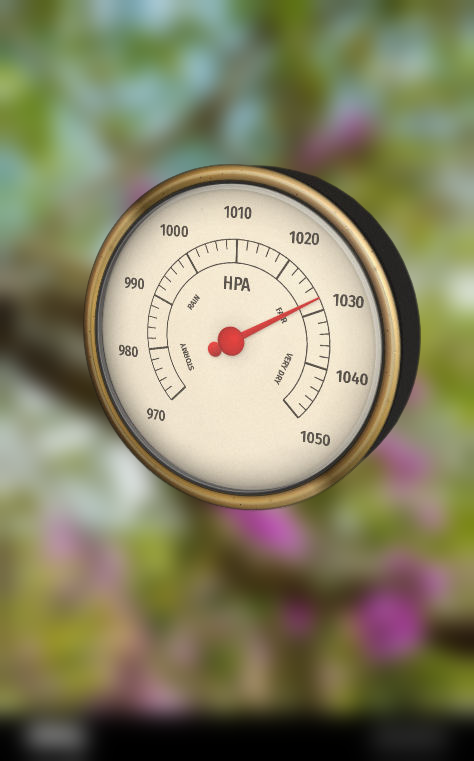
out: 1028 hPa
